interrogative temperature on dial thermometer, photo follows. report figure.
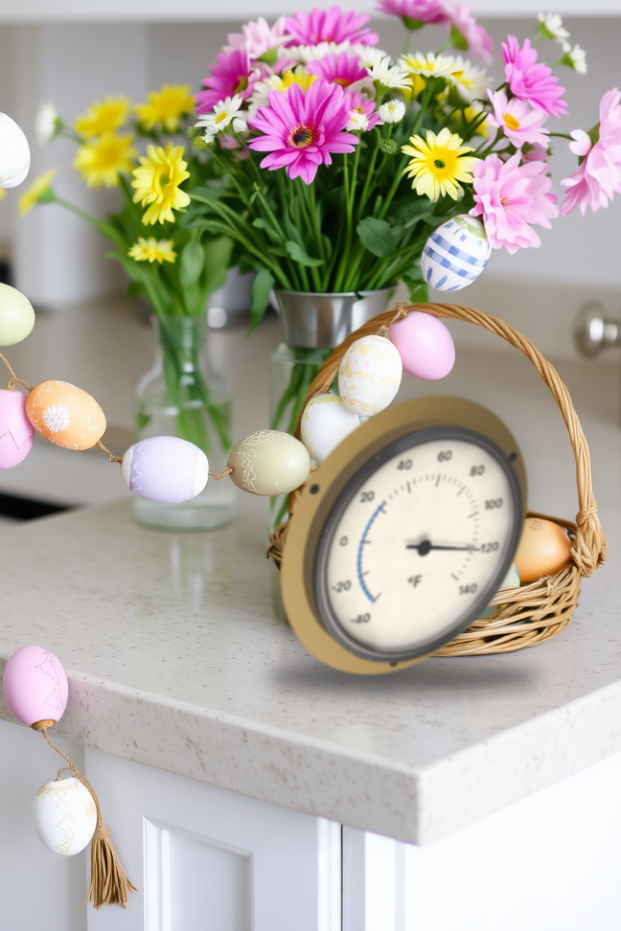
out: 120 °F
